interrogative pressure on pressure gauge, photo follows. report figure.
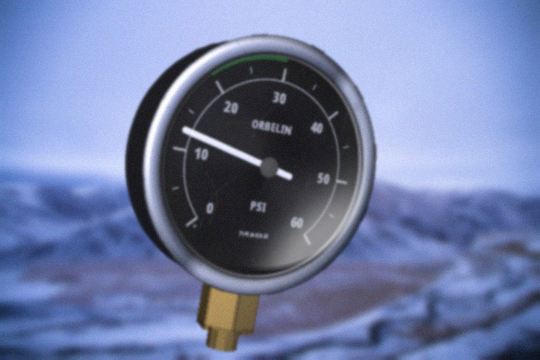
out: 12.5 psi
